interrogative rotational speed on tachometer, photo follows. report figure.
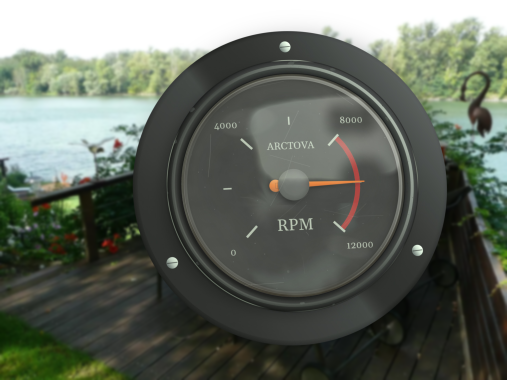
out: 10000 rpm
